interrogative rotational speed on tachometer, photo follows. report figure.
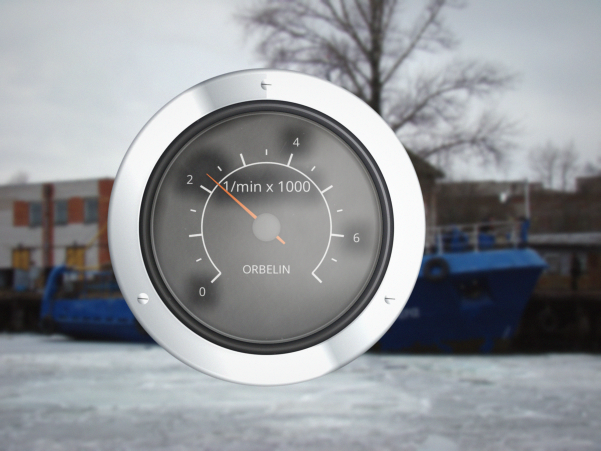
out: 2250 rpm
